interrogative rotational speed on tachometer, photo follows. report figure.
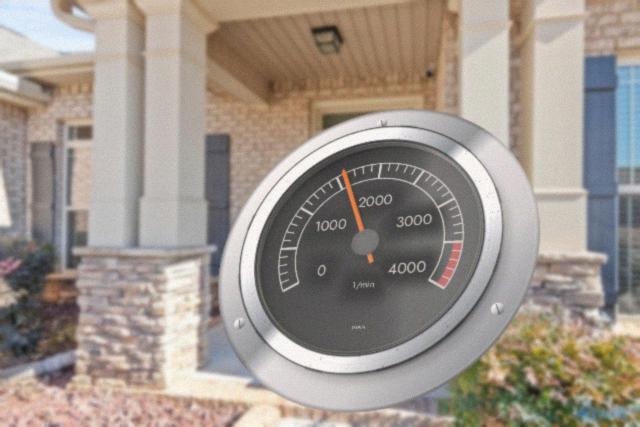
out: 1600 rpm
